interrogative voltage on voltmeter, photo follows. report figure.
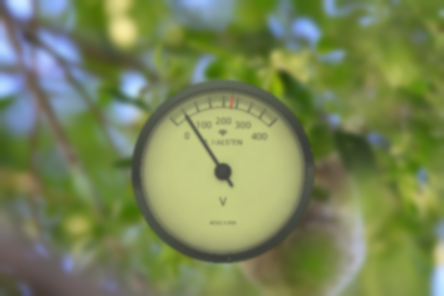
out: 50 V
